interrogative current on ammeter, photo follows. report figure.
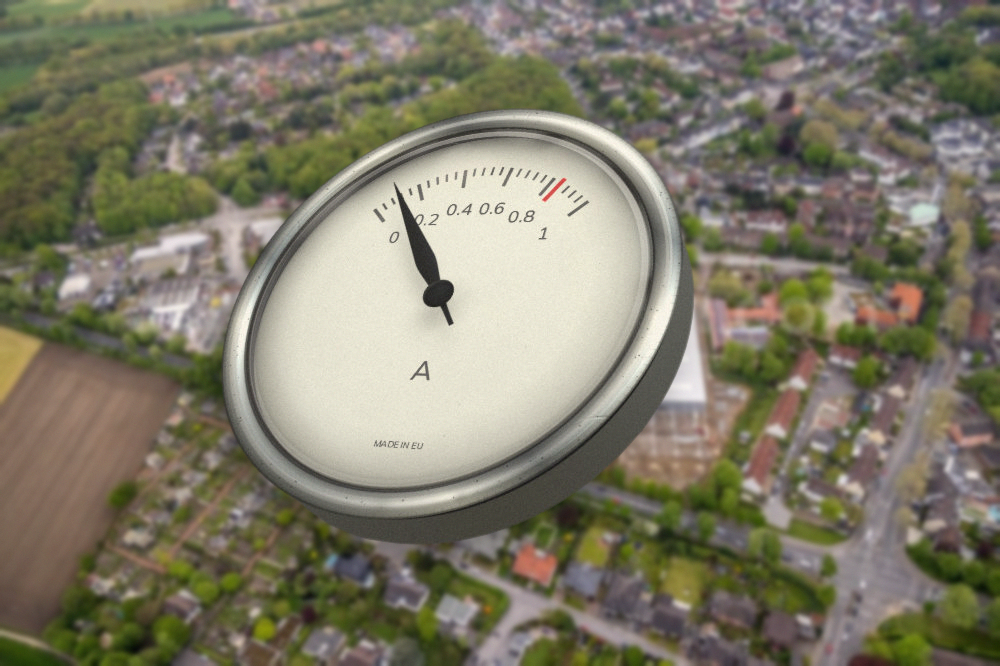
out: 0.12 A
